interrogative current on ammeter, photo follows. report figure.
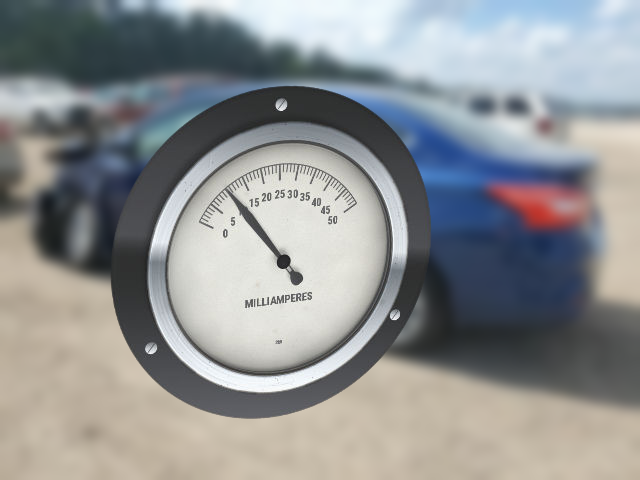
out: 10 mA
